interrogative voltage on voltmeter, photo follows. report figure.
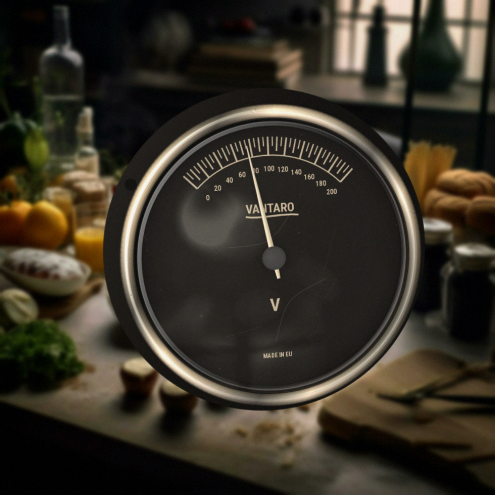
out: 75 V
